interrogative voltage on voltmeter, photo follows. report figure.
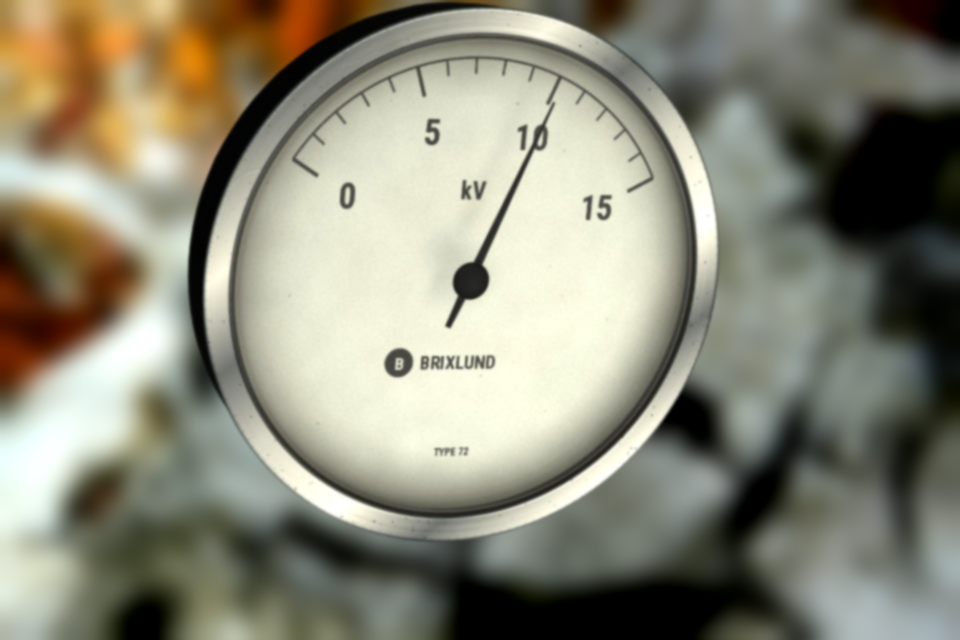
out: 10 kV
